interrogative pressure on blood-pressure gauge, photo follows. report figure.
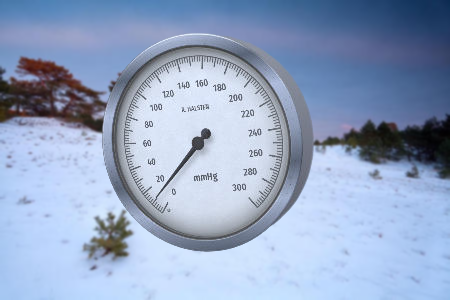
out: 10 mmHg
